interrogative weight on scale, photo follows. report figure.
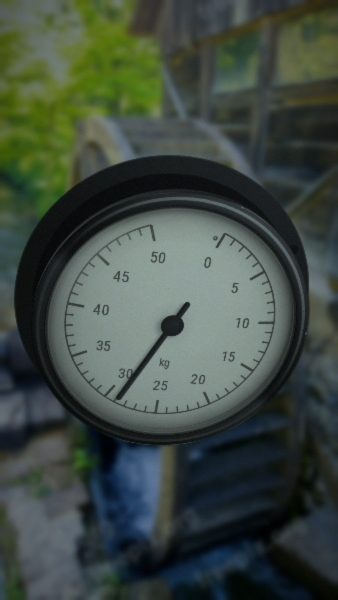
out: 29 kg
